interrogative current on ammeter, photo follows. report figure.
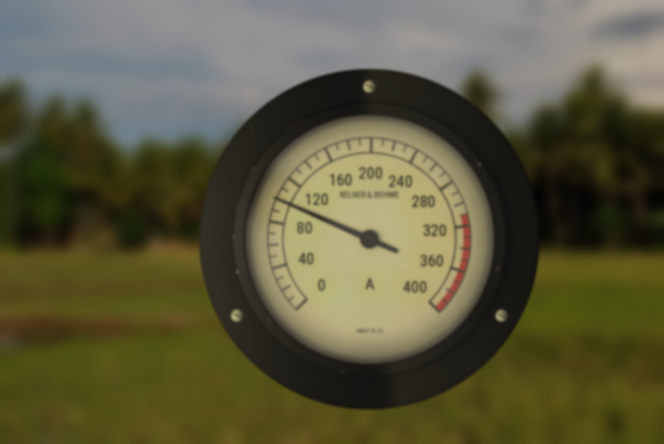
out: 100 A
